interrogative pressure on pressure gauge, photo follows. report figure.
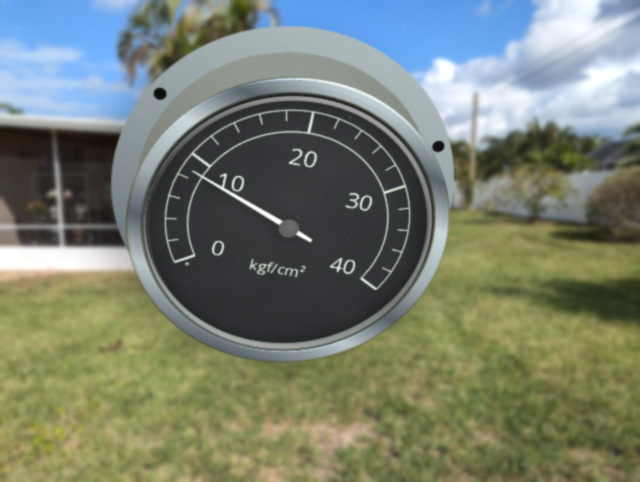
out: 9 kg/cm²
